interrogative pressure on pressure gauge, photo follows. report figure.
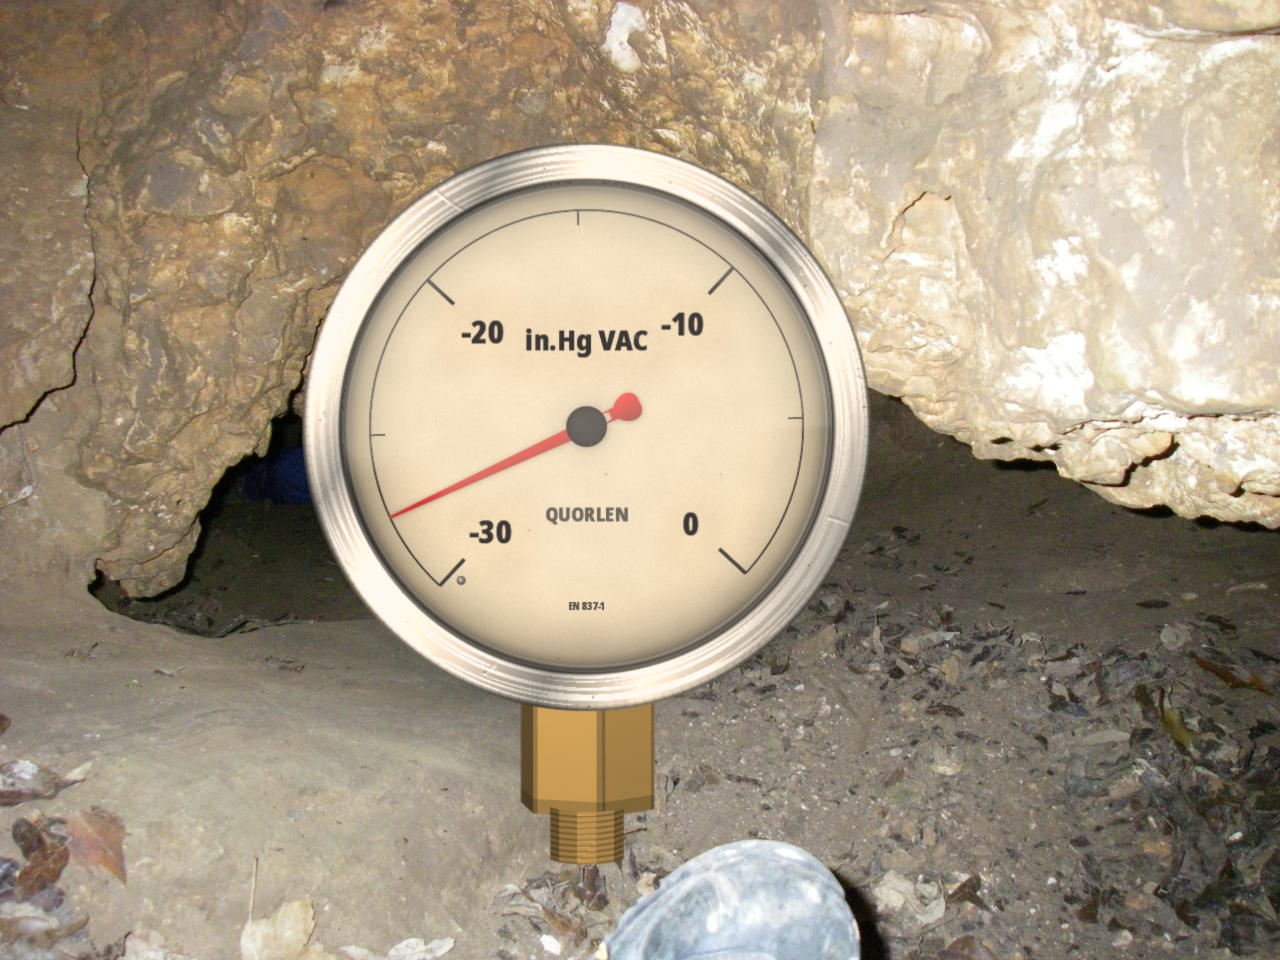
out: -27.5 inHg
